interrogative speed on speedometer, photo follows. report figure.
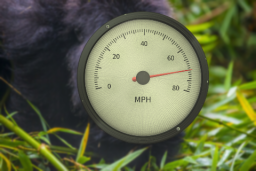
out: 70 mph
